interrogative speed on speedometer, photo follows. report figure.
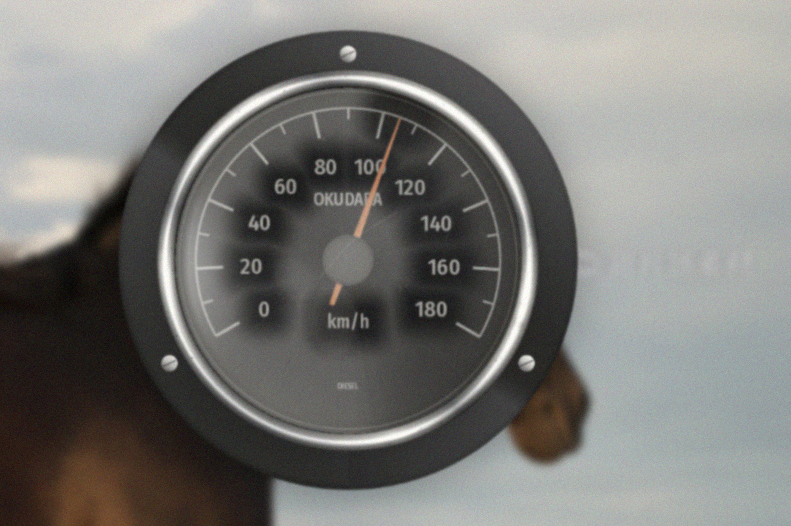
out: 105 km/h
